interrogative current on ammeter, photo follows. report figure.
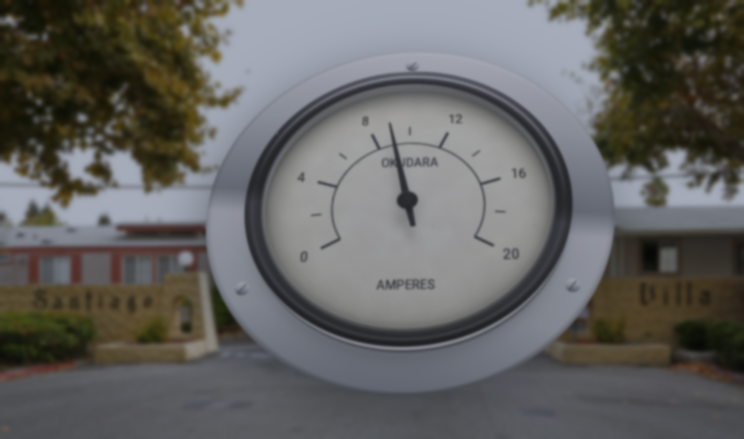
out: 9 A
